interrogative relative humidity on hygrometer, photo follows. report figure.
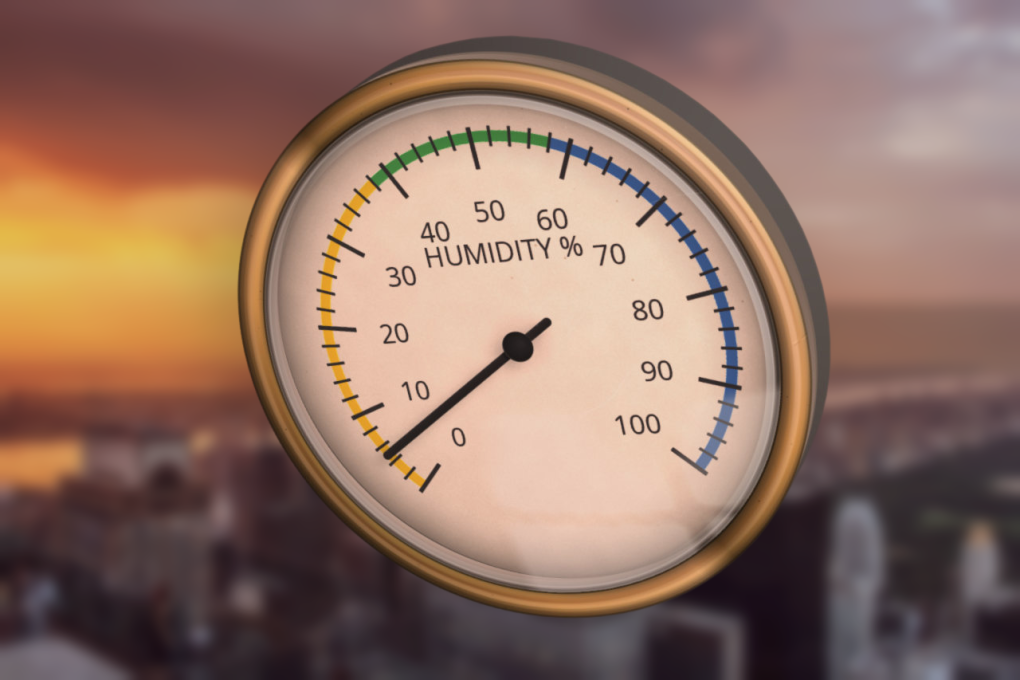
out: 5 %
